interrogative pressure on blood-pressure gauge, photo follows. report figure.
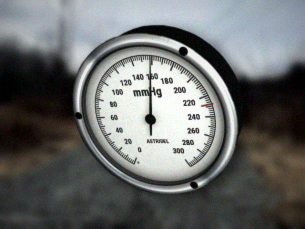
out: 160 mmHg
